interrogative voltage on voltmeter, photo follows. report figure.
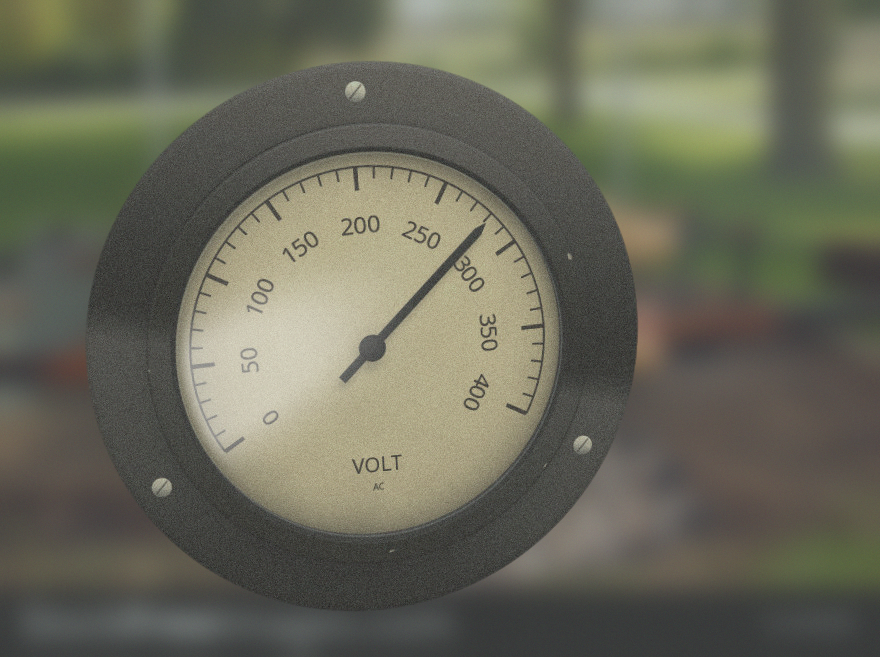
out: 280 V
